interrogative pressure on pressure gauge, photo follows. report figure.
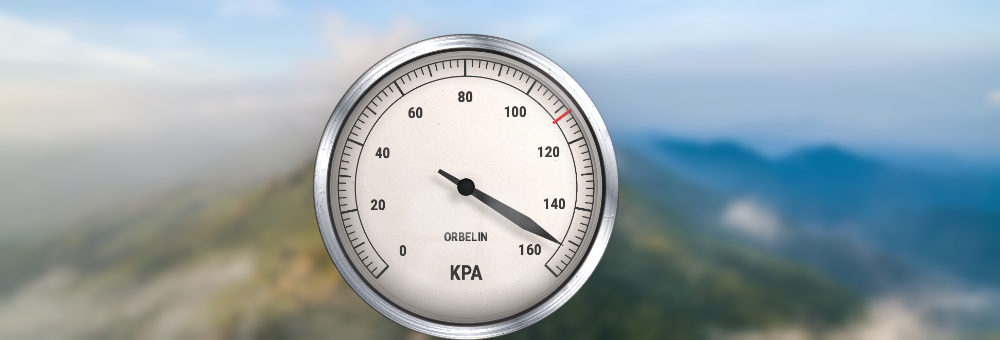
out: 152 kPa
